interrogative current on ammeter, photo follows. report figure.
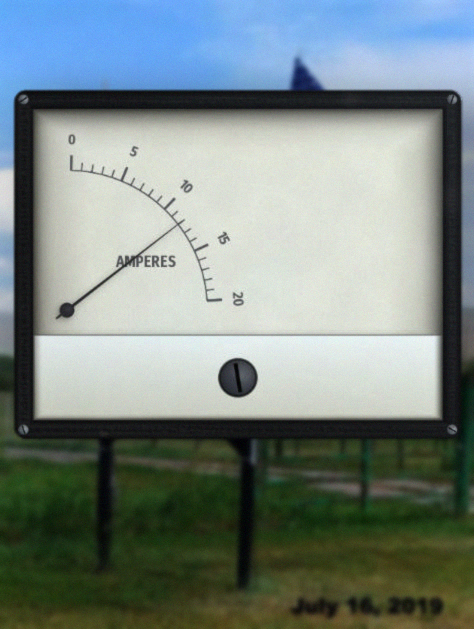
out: 12 A
